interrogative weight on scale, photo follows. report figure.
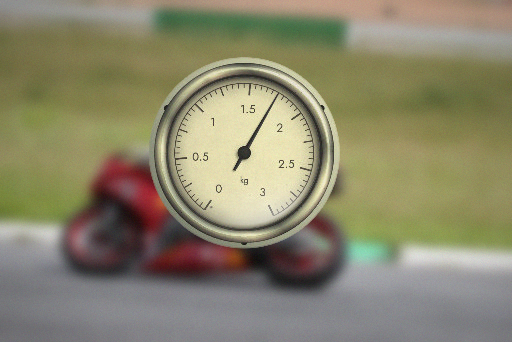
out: 1.75 kg
